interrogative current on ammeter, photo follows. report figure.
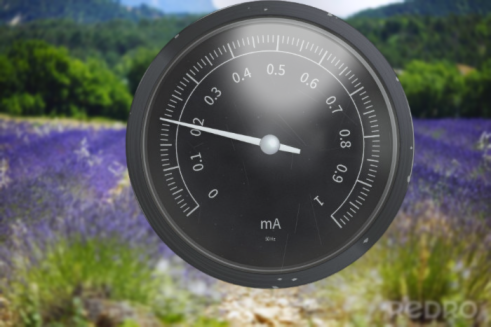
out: 0.2 mA
